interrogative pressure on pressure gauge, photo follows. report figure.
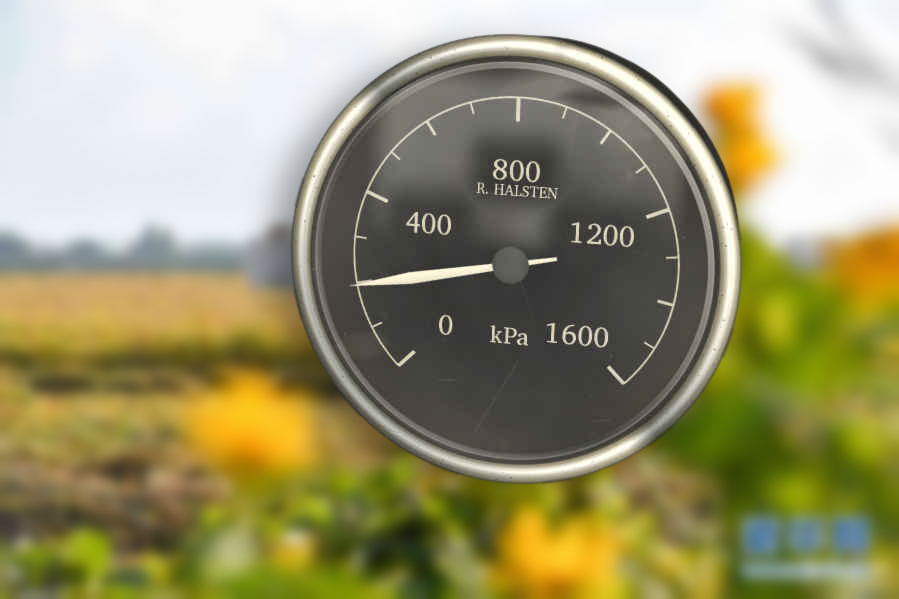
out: 200 kPa
